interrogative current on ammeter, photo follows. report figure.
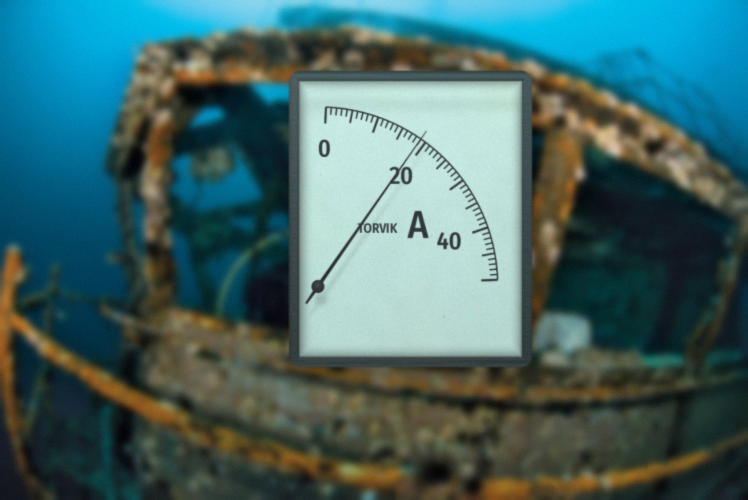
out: 19 A
